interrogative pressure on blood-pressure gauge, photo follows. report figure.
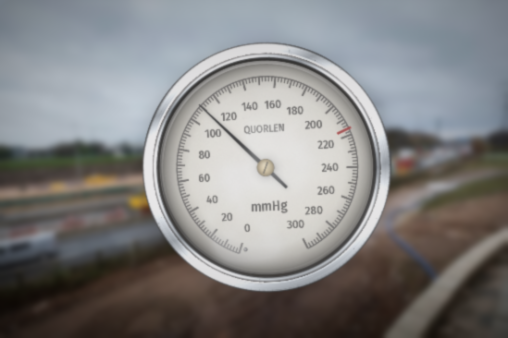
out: 110 mmHg
